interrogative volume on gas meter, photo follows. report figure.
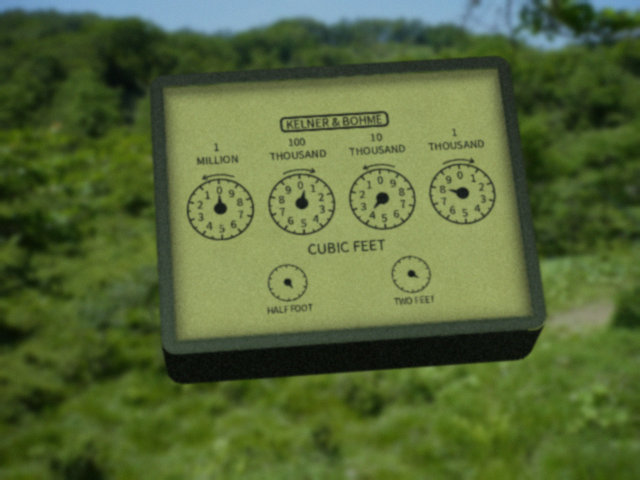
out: 3800 ft³
